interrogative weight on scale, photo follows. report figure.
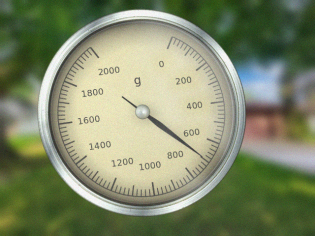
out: 700 g
